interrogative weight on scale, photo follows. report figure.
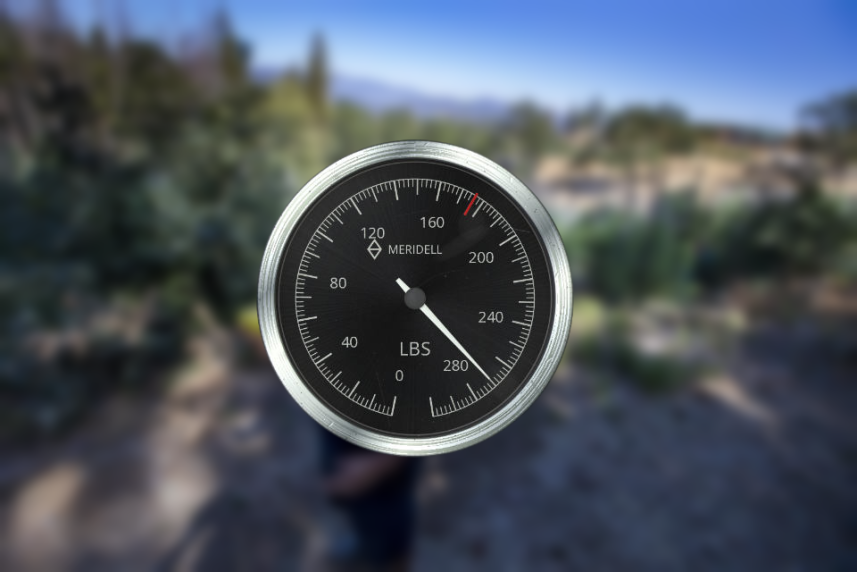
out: 270 lb
